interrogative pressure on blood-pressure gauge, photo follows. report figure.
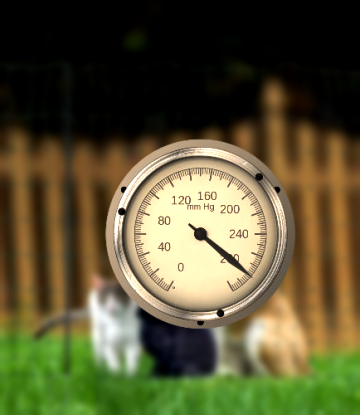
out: 280 mmHg
